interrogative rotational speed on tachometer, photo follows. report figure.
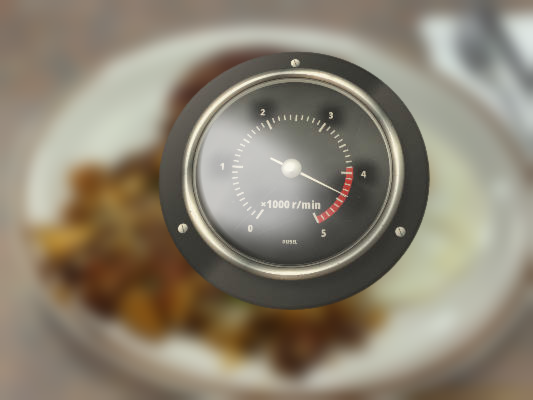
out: 4400 rpm
